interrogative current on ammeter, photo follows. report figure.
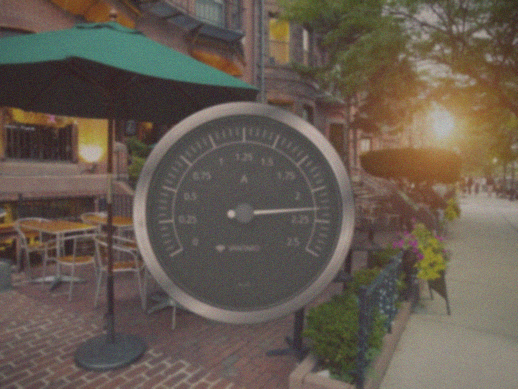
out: 2.15 A
